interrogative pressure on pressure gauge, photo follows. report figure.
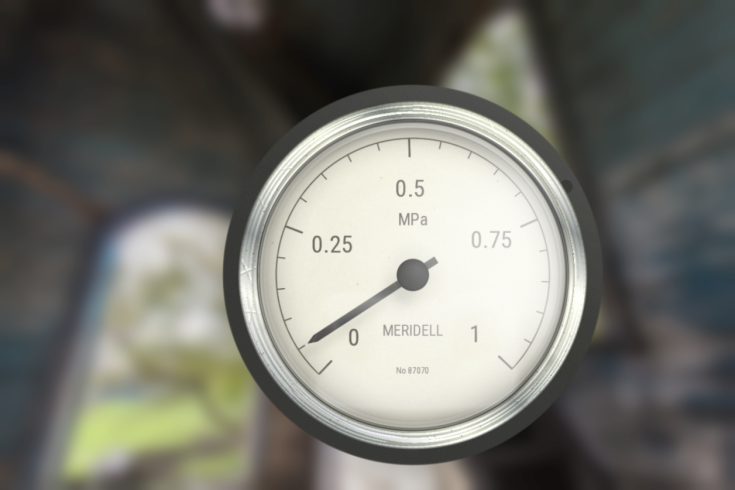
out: 0.05 MPa
